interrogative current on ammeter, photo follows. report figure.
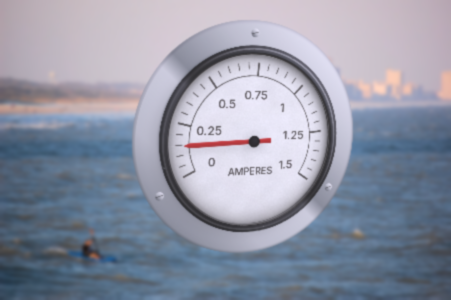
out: 0.15 A
